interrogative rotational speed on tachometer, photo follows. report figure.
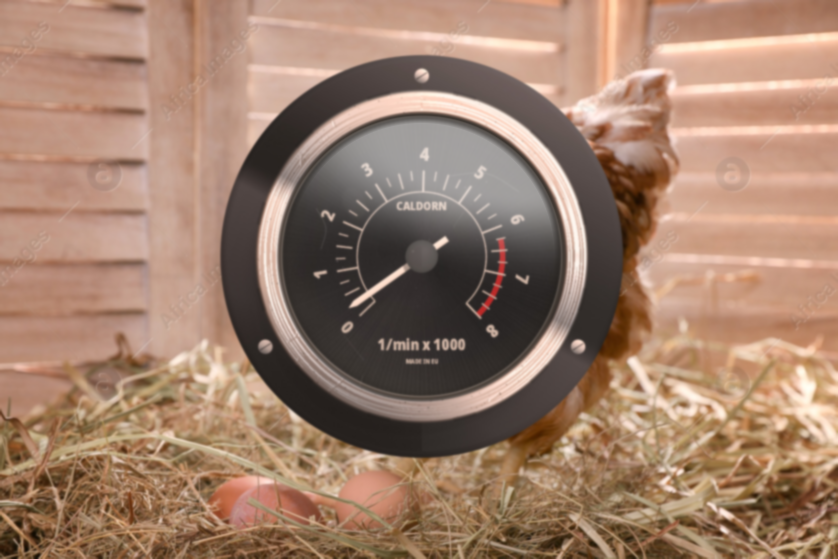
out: 250 rpm
